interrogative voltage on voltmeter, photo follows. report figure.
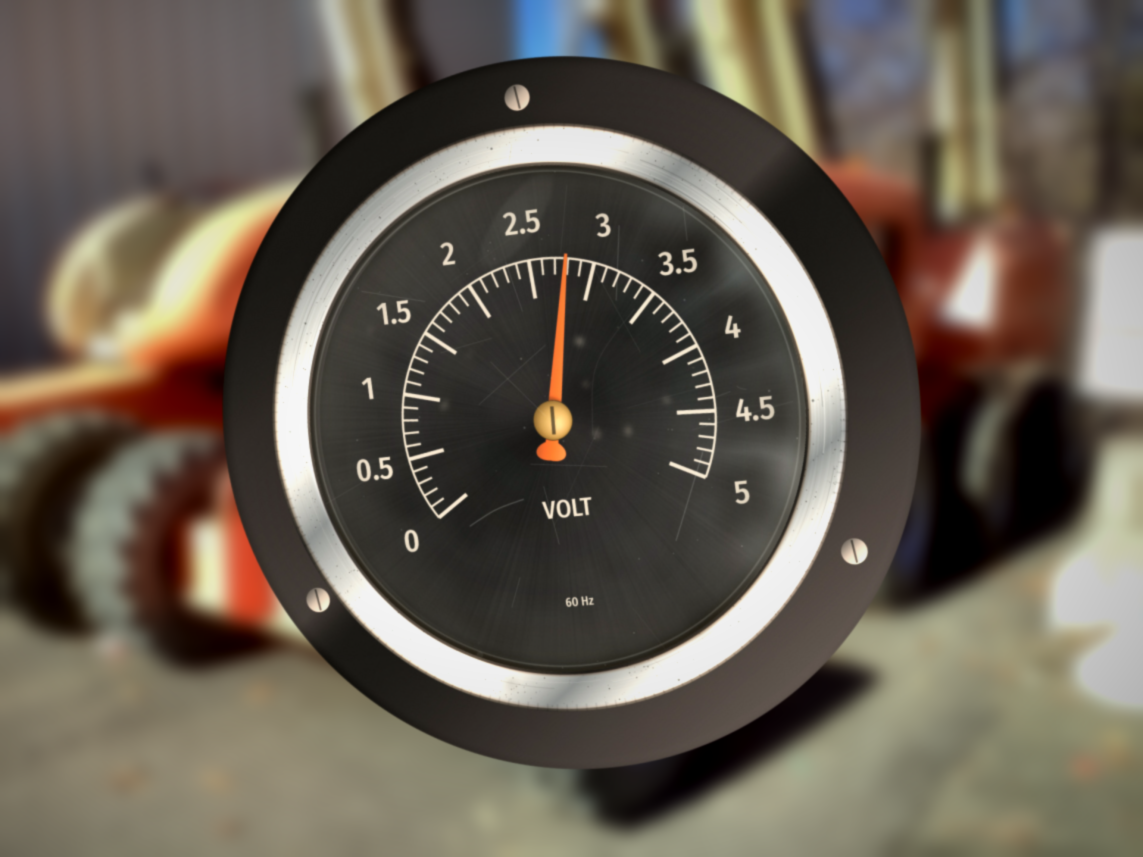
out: 2.8 V
